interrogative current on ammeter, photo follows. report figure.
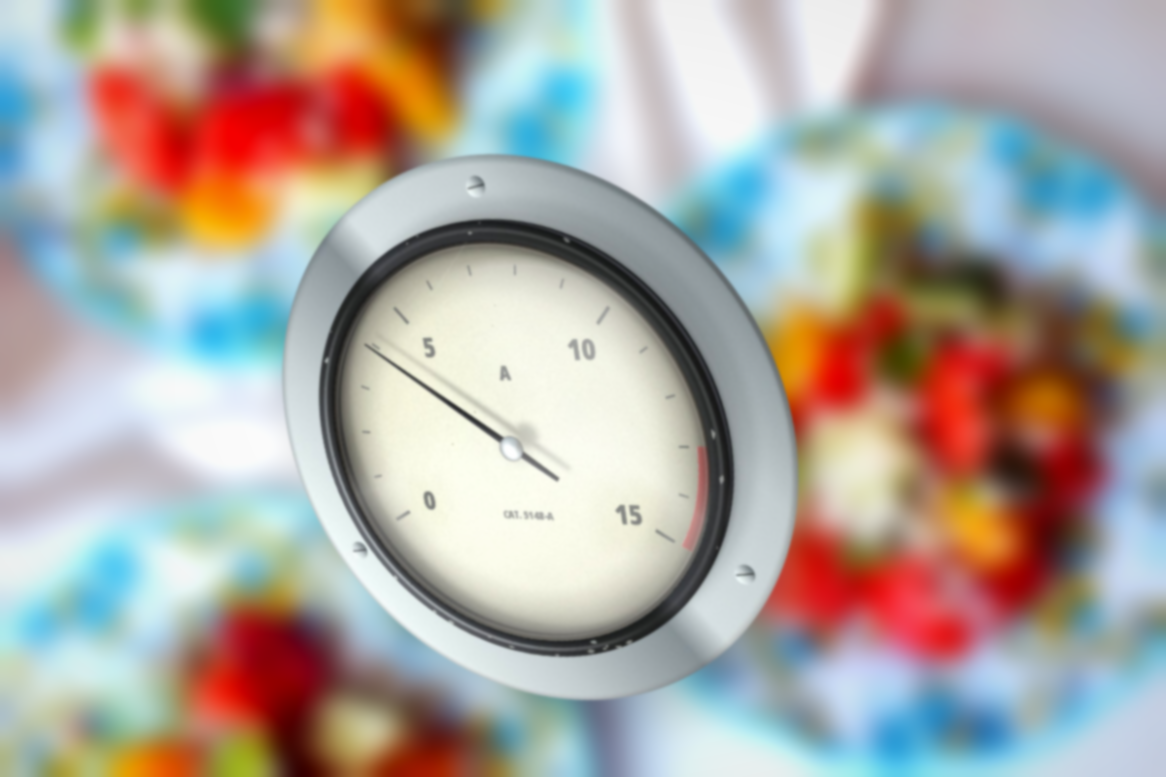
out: 4 A
